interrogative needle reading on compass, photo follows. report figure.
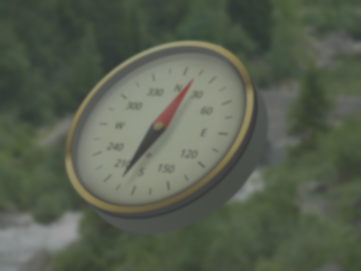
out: 15 °
